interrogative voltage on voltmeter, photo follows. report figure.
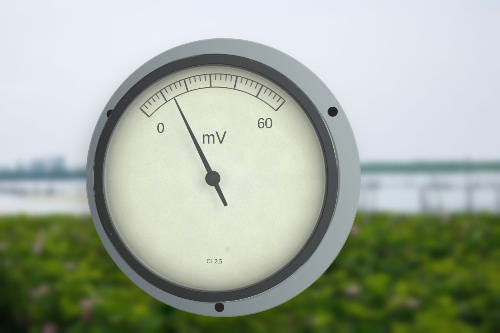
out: 14 mV
